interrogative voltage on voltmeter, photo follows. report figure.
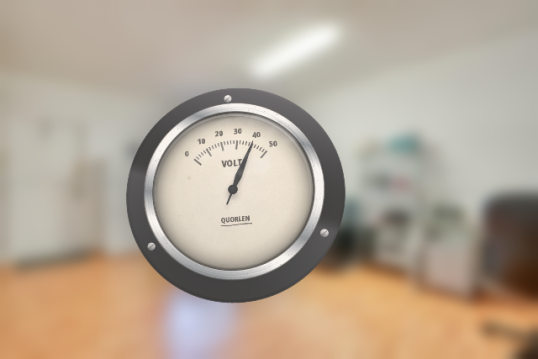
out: 40 V
